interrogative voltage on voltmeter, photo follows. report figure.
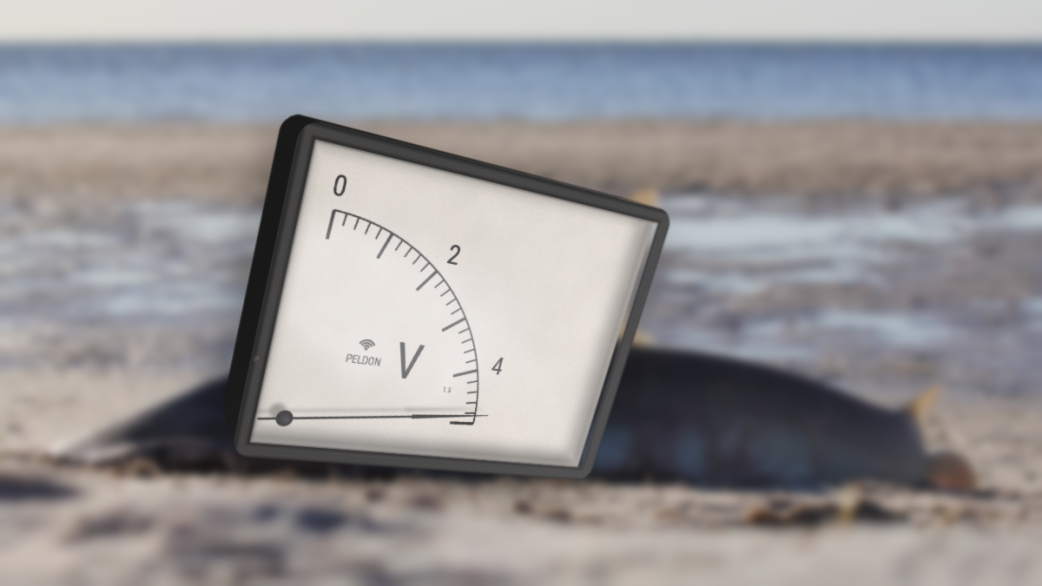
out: 4.8 V
